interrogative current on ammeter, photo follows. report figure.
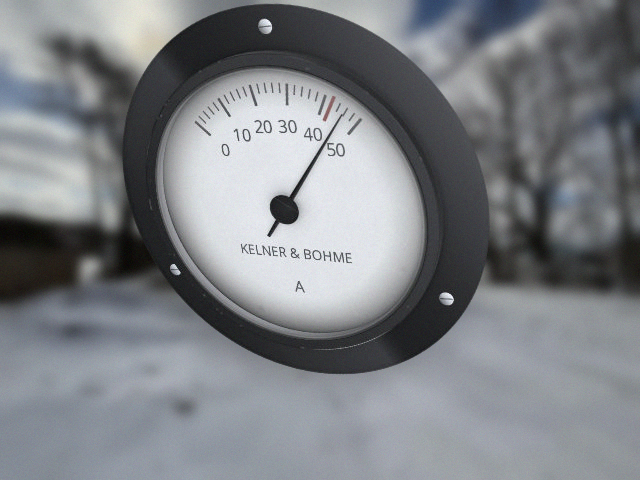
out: 46 A
